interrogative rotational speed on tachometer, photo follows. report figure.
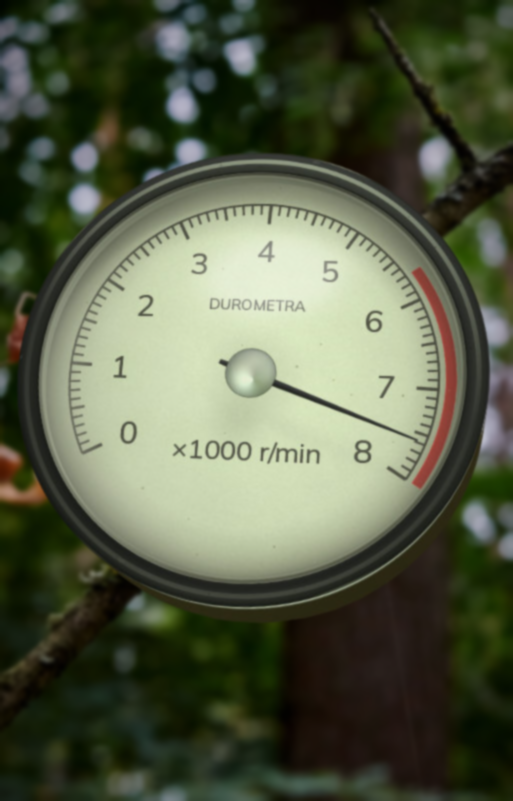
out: 7600 rpm
